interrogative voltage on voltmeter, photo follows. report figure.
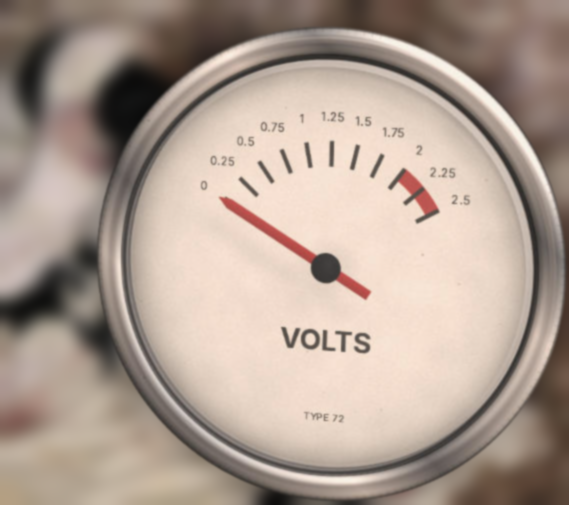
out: 0 V
